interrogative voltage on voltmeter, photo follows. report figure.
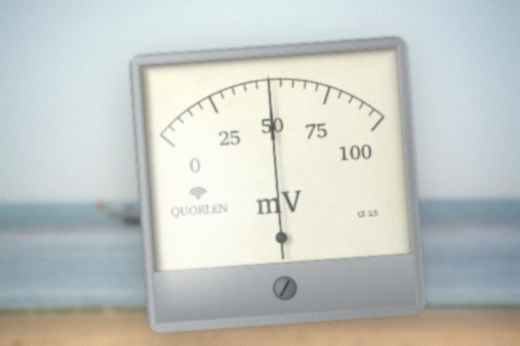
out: 50 mV
